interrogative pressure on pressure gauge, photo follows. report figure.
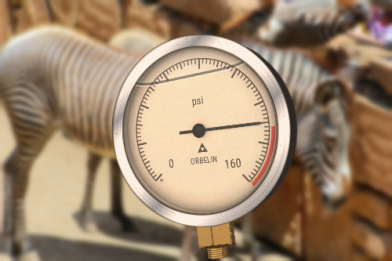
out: 130 psi
